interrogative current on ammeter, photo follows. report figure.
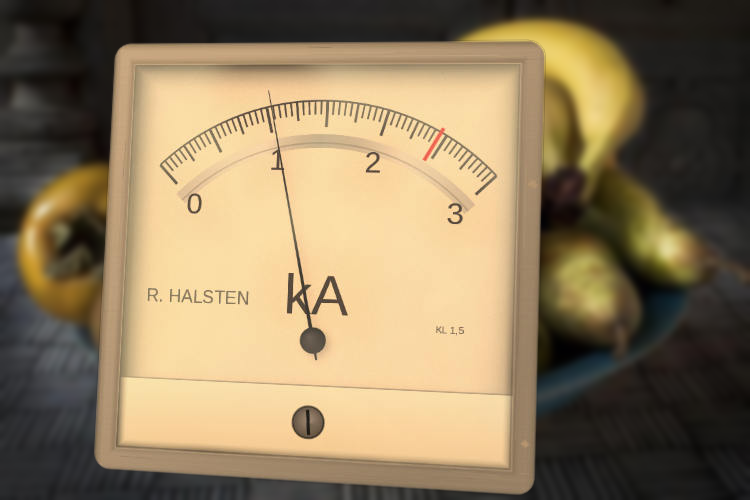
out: 1.05 kA
